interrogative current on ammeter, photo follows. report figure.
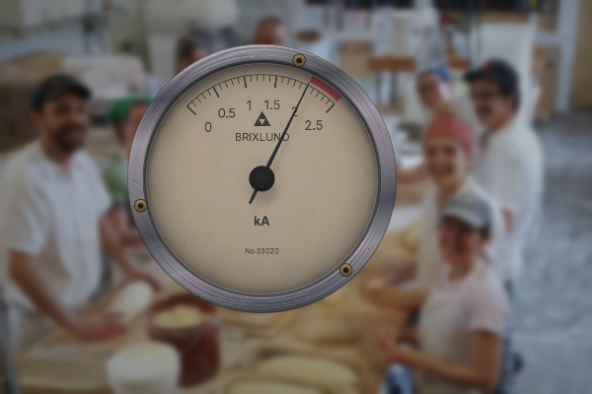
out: 2 kA
